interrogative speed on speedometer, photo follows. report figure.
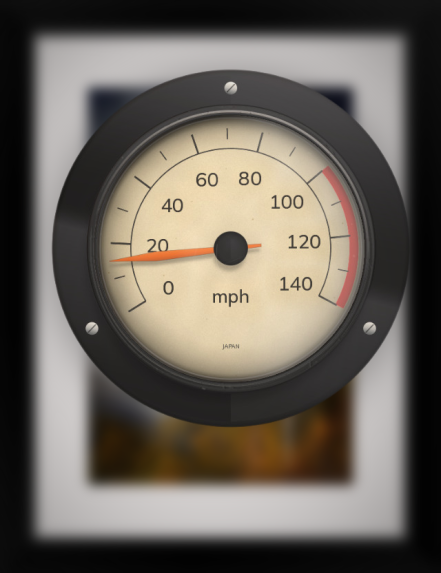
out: 15 mph
